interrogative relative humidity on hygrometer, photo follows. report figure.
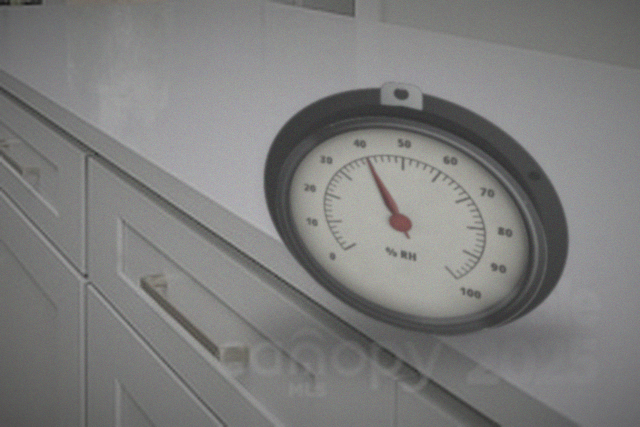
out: 40 %
